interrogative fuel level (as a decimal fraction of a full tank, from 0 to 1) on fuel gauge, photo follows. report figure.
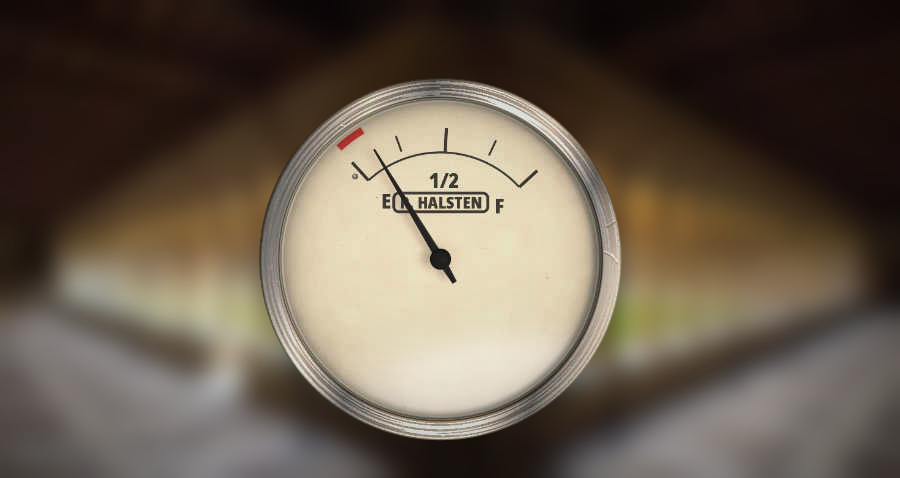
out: 0.125
